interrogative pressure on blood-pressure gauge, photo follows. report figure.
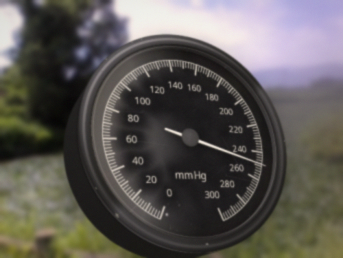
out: 250 mmHg
